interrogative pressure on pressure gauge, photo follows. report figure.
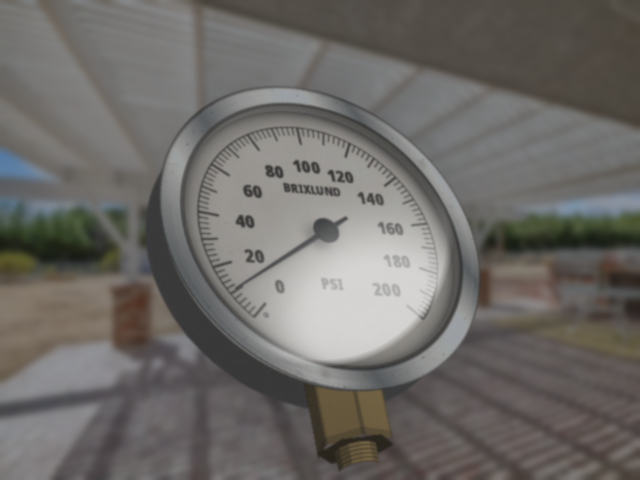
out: 10 psi
